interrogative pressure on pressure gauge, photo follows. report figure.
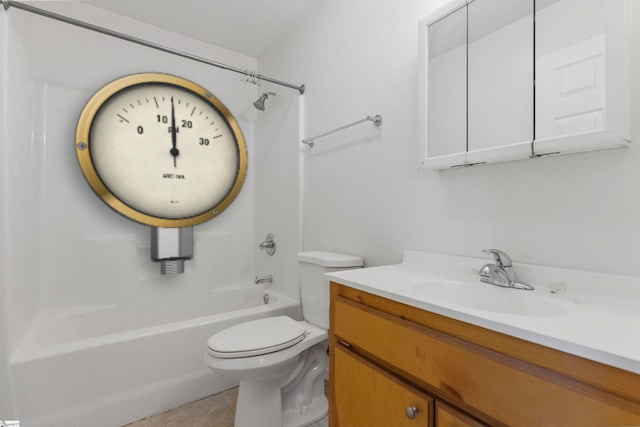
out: 14 psi
